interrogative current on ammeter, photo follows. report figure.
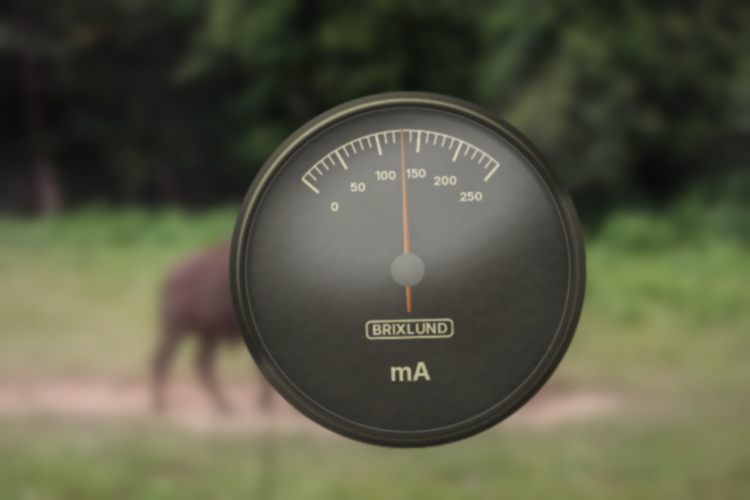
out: 130 mA
